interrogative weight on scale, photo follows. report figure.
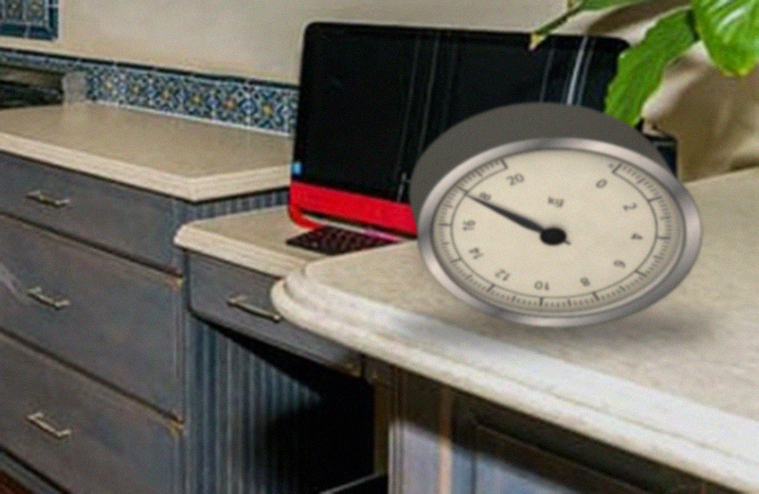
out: 18 kg
